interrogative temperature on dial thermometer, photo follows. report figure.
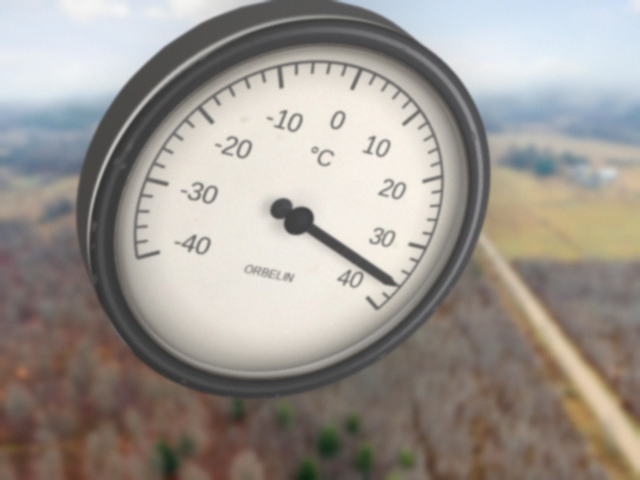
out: 36 °C
